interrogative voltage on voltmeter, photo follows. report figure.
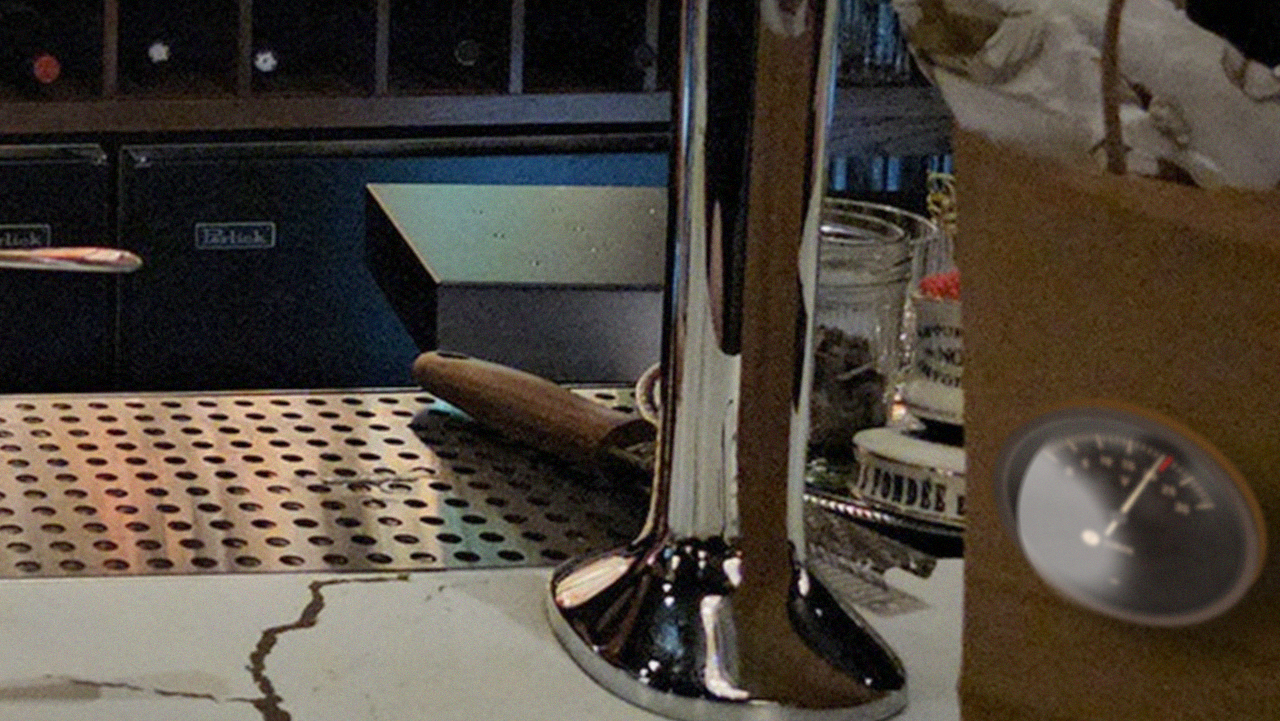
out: 20 V
